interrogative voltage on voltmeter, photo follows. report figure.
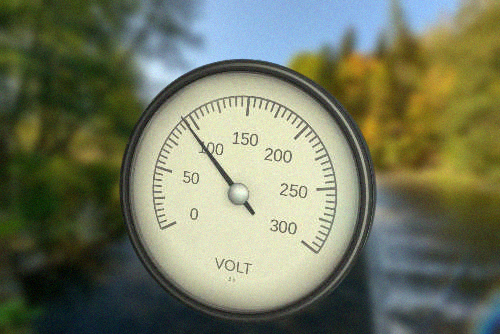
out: 95 V
